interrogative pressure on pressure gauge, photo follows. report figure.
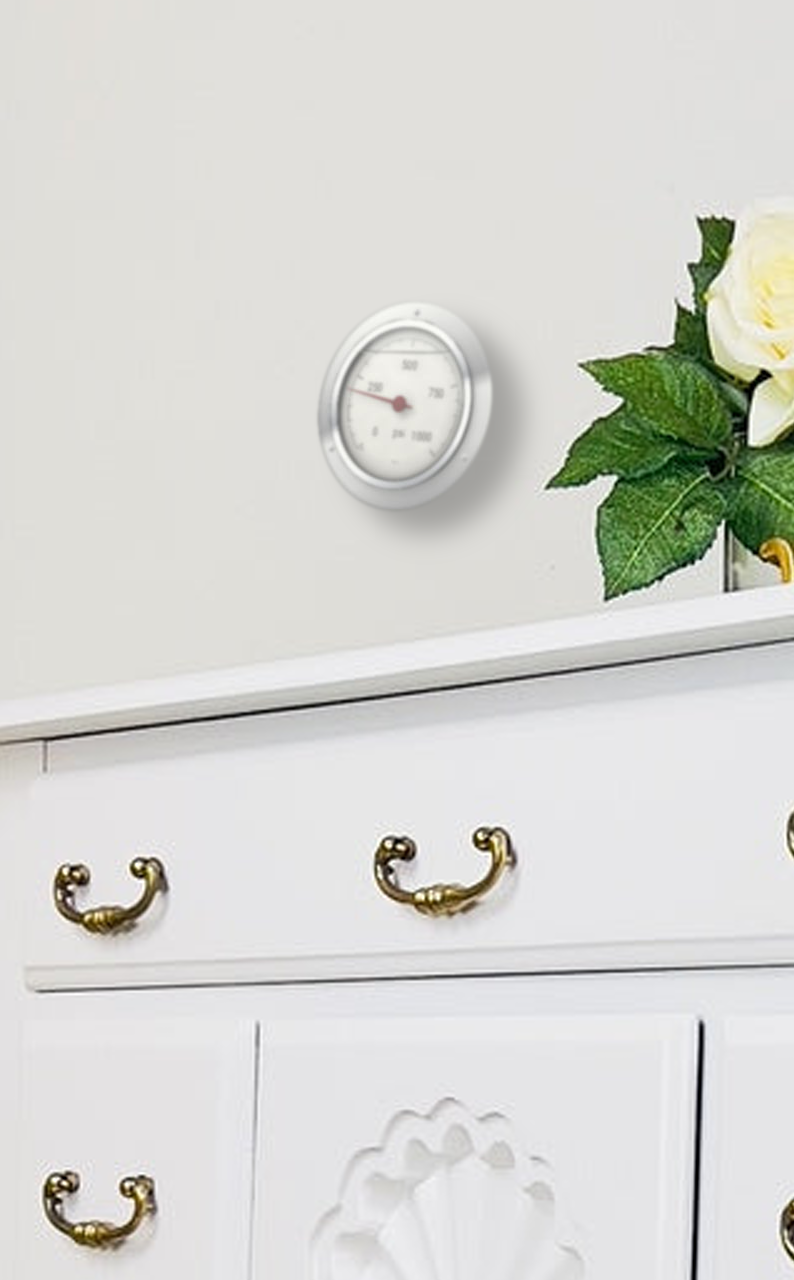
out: 200 psi
